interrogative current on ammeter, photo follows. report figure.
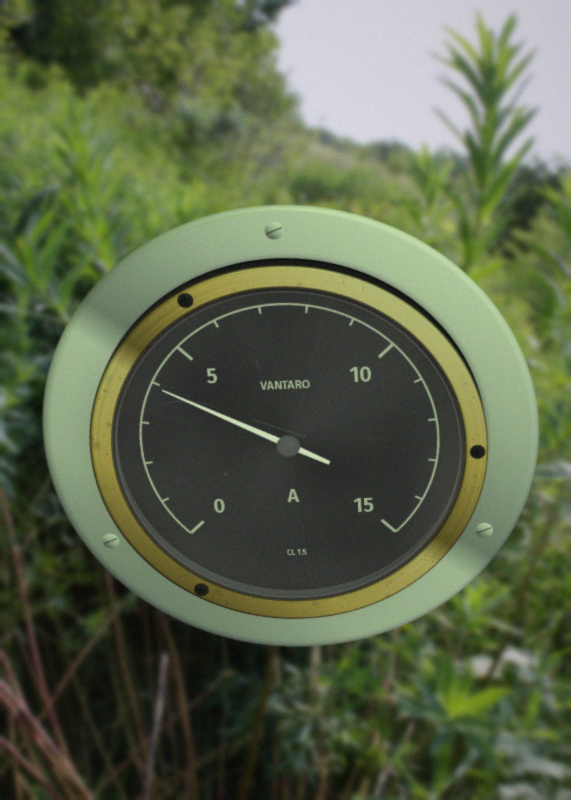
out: 4 A
